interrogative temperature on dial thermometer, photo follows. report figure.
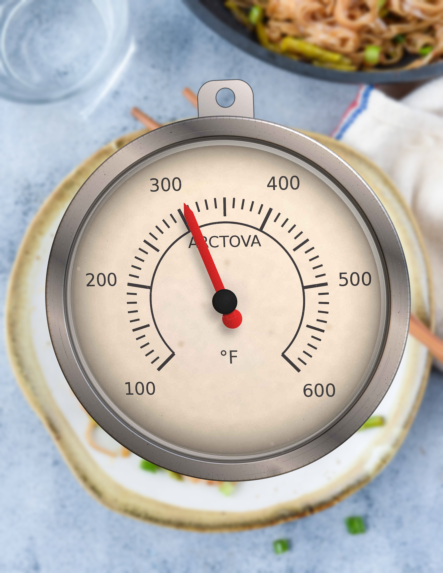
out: 310 °F
